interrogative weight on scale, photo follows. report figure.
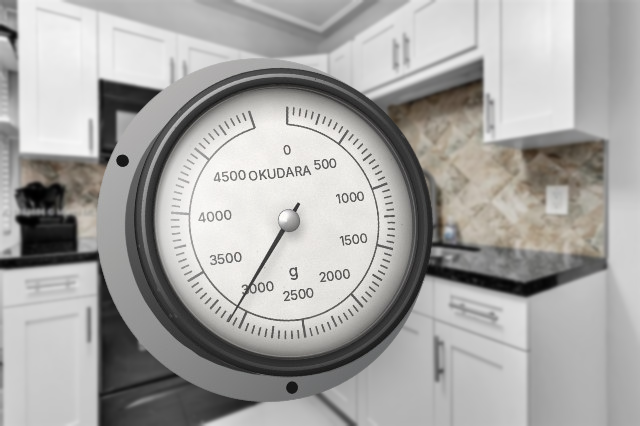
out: 3100 g
